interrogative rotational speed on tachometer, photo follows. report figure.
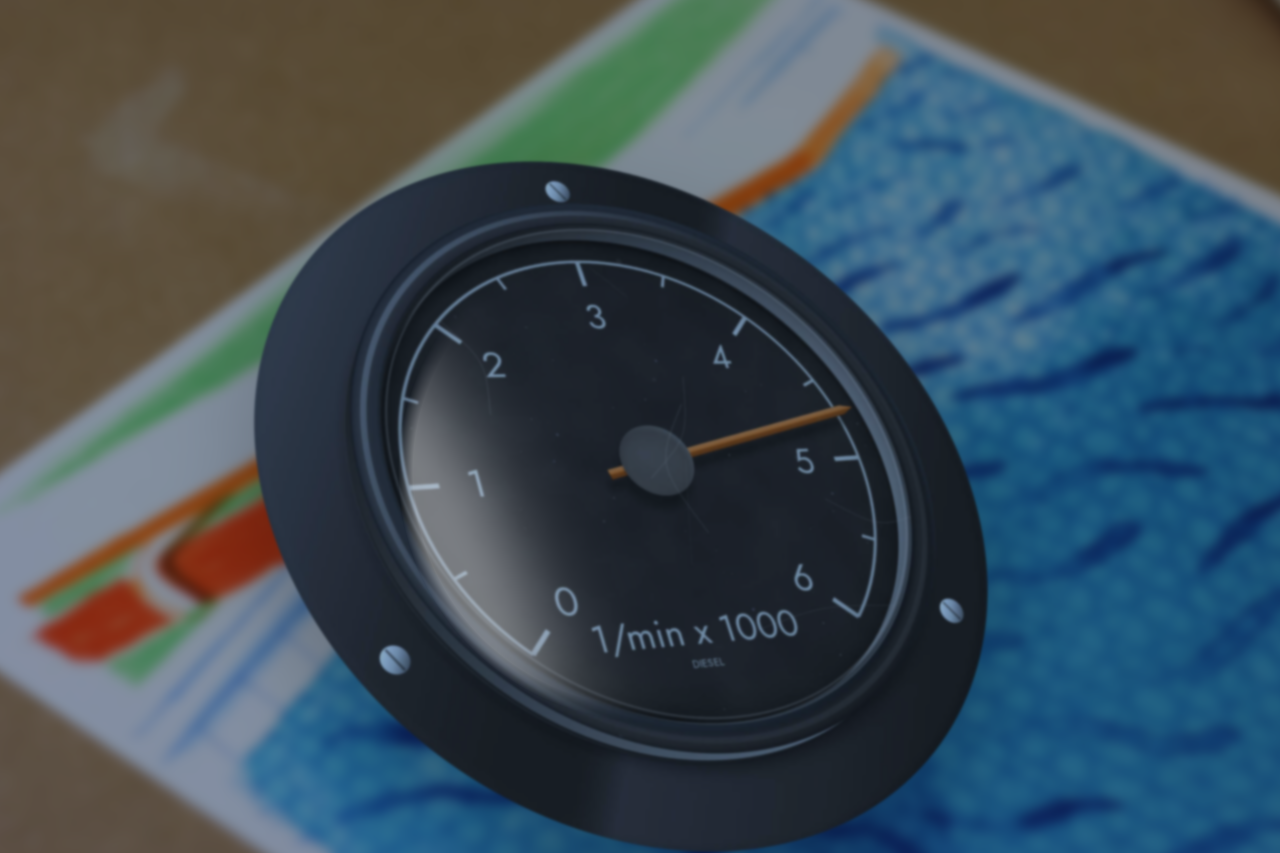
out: 4750 rpm
